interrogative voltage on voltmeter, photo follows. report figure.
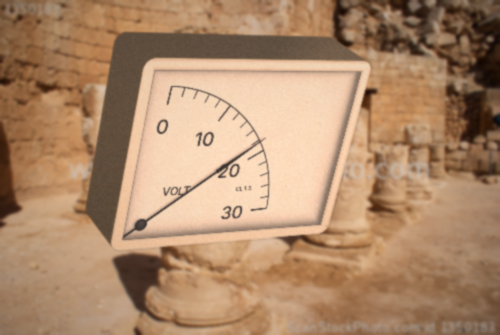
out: 18 V
